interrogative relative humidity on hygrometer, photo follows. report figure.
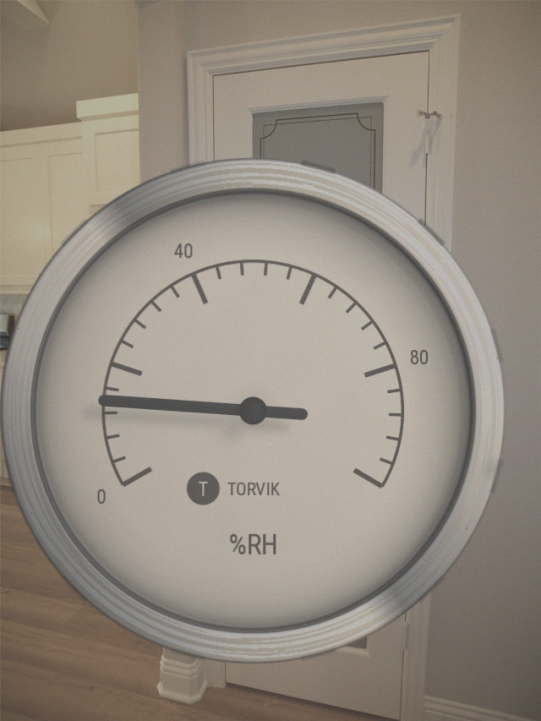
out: 14 %
